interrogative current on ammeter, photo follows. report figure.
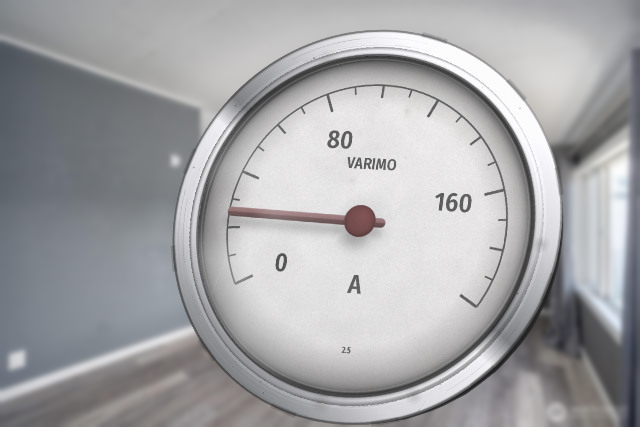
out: 25 A
